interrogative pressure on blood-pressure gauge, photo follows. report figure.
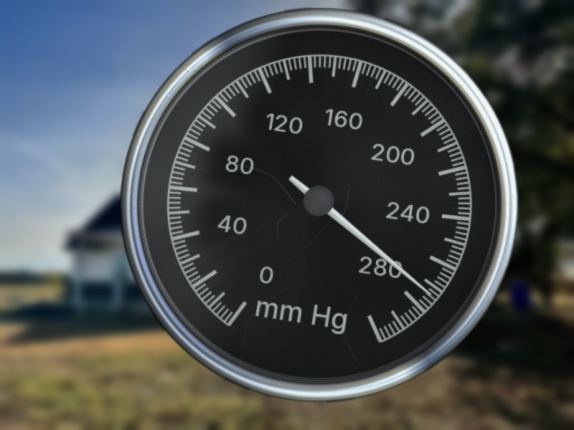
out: 274 mmHg
